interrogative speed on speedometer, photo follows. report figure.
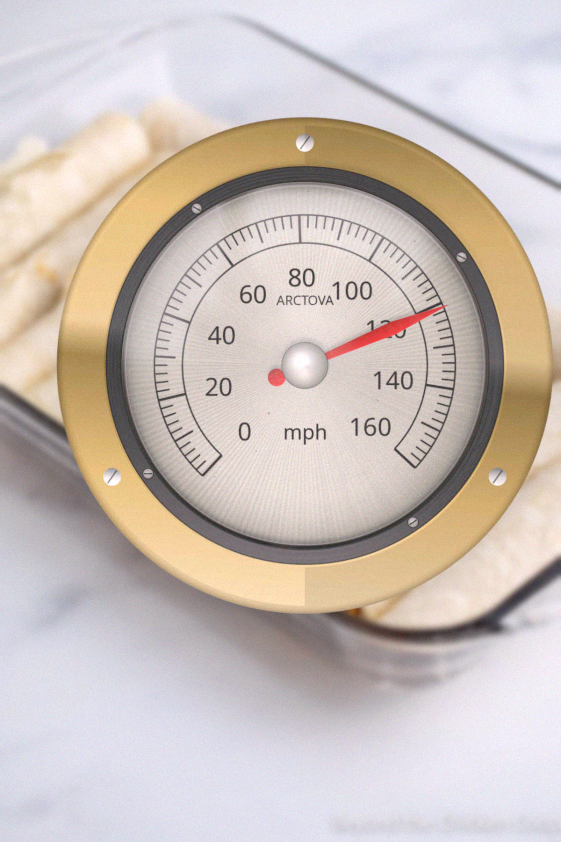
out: 121 mph
